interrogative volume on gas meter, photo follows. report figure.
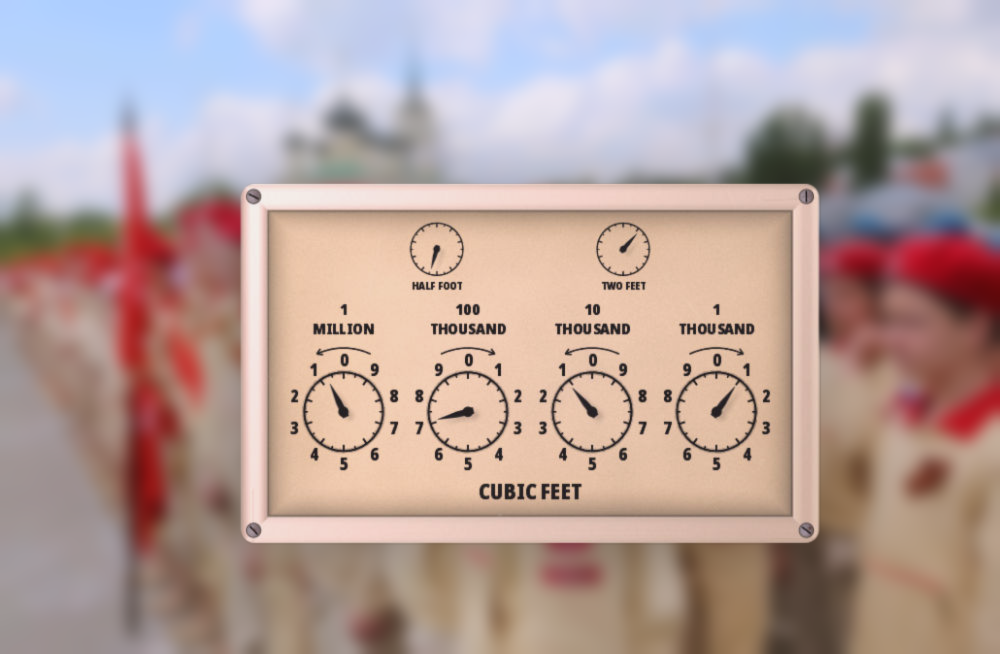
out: 71100 ft³
